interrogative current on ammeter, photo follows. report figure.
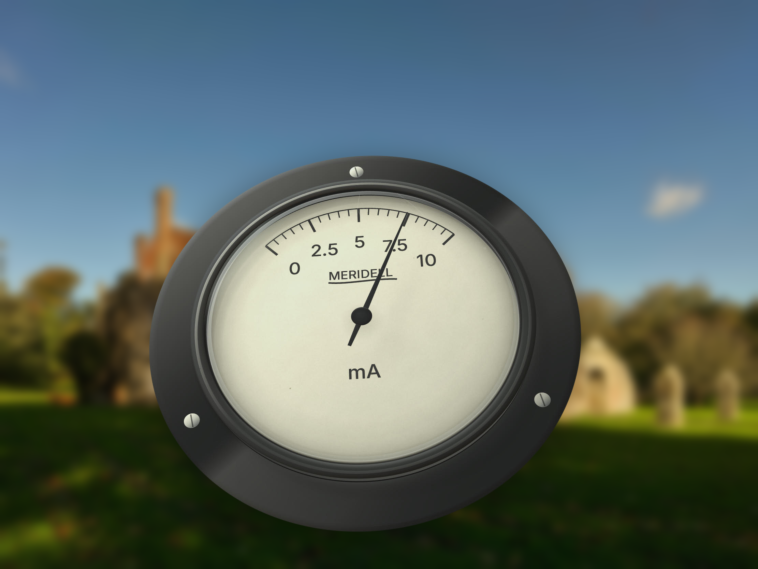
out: 7.5 mA
